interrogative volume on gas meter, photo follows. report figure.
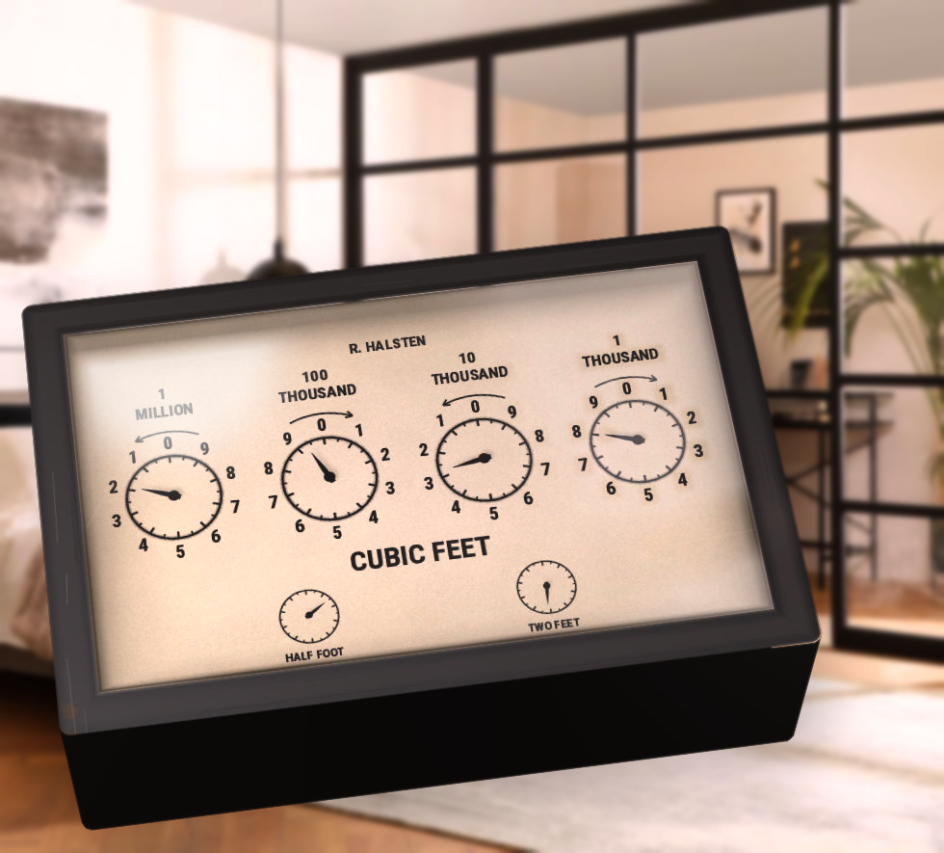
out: 192800 ft³
